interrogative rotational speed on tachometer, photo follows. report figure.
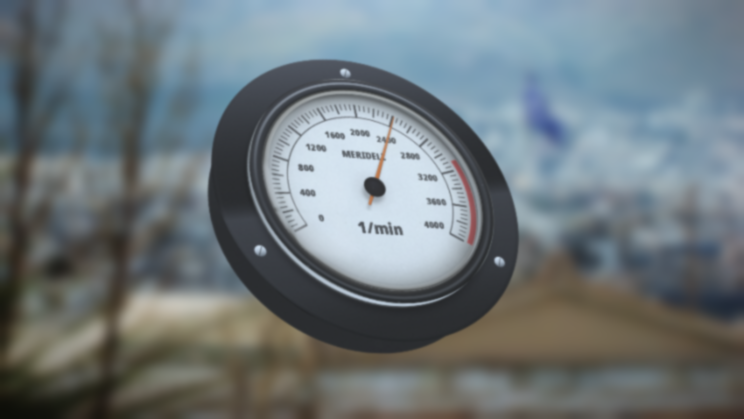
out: 2400 rpm
